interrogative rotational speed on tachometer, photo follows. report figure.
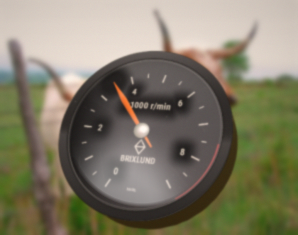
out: 3500 rpm
